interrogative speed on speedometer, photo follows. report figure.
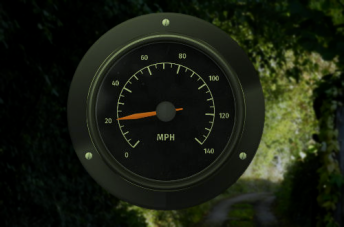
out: 20 mph
